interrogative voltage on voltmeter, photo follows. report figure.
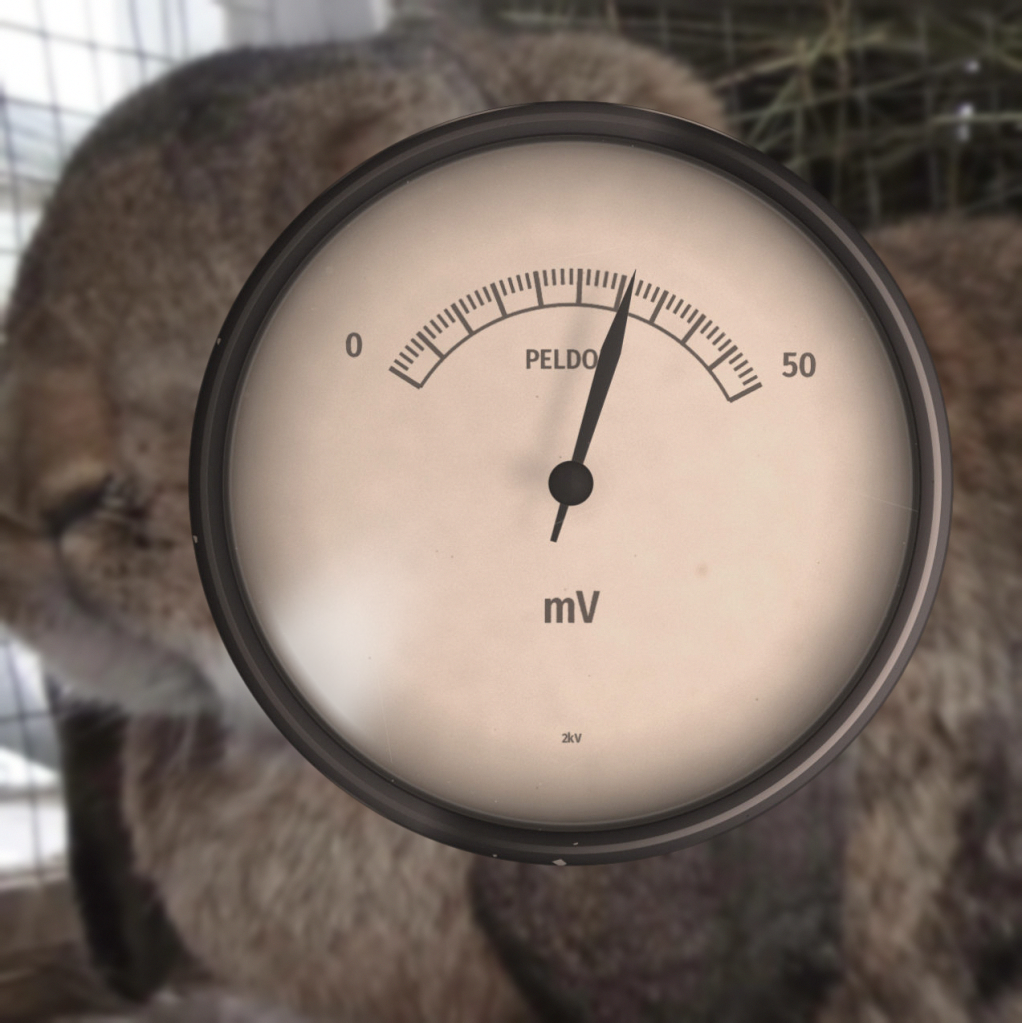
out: 31 mV
